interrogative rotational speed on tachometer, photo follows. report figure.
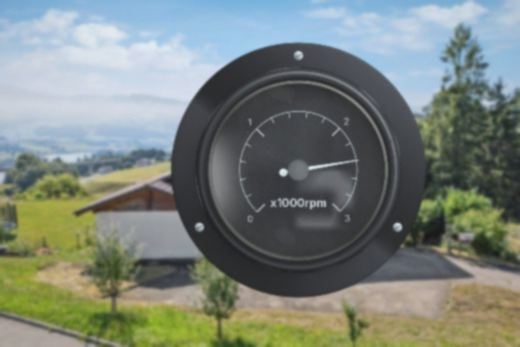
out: 2400 rpm
